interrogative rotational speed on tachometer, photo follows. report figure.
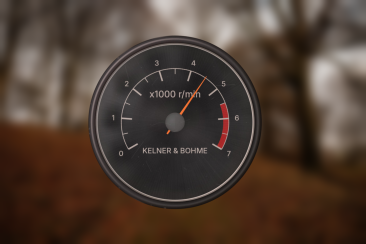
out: 4500 rpm
